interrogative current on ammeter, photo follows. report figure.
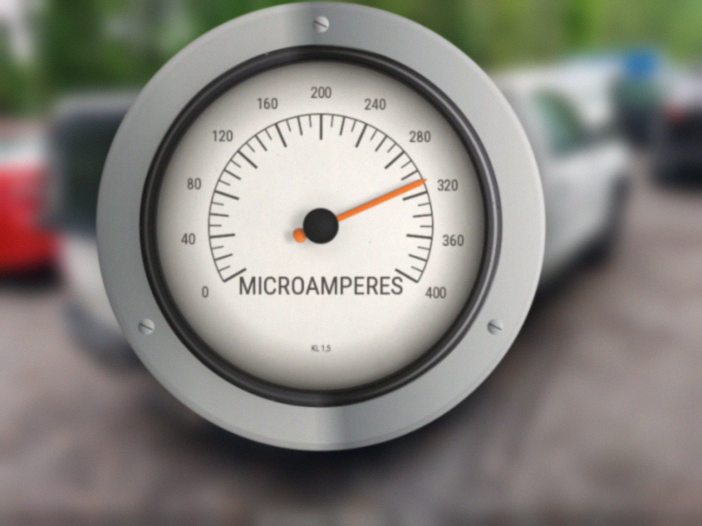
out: 310 µA
